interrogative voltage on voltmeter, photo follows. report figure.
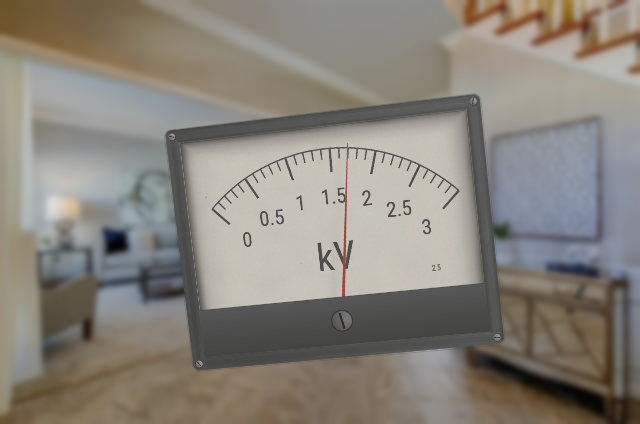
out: 1.7 kV
